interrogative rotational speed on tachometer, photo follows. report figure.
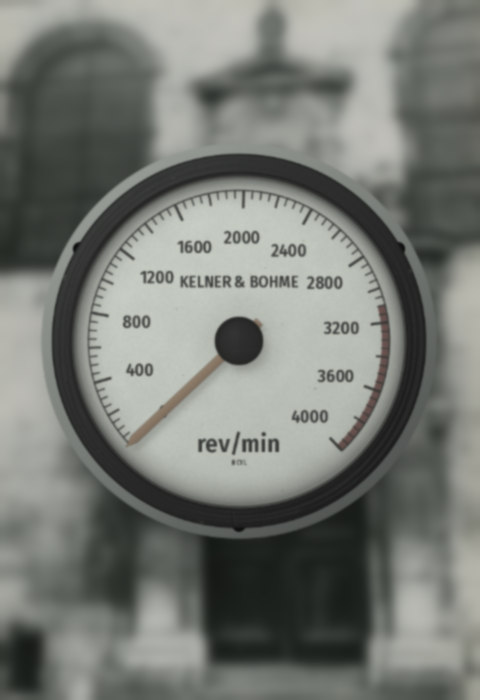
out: 0 rpm
